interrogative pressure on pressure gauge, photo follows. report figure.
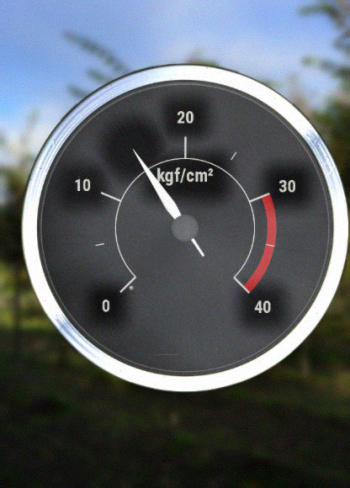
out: 15 kg/cm²
